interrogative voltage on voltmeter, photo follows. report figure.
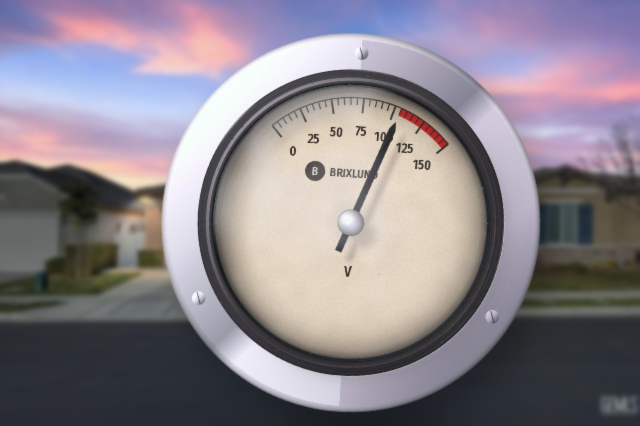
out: 105 V
